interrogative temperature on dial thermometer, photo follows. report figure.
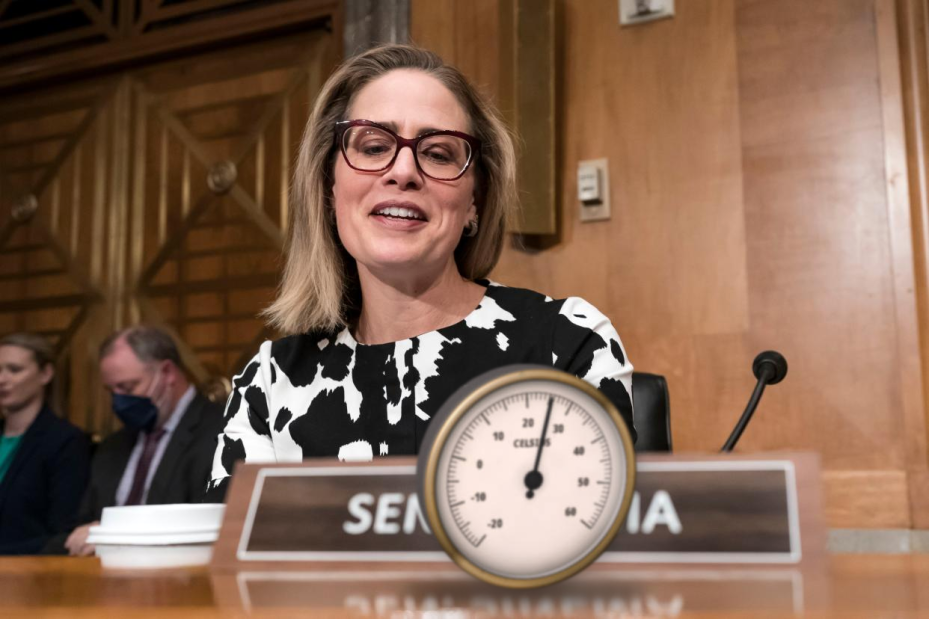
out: 25 °C
